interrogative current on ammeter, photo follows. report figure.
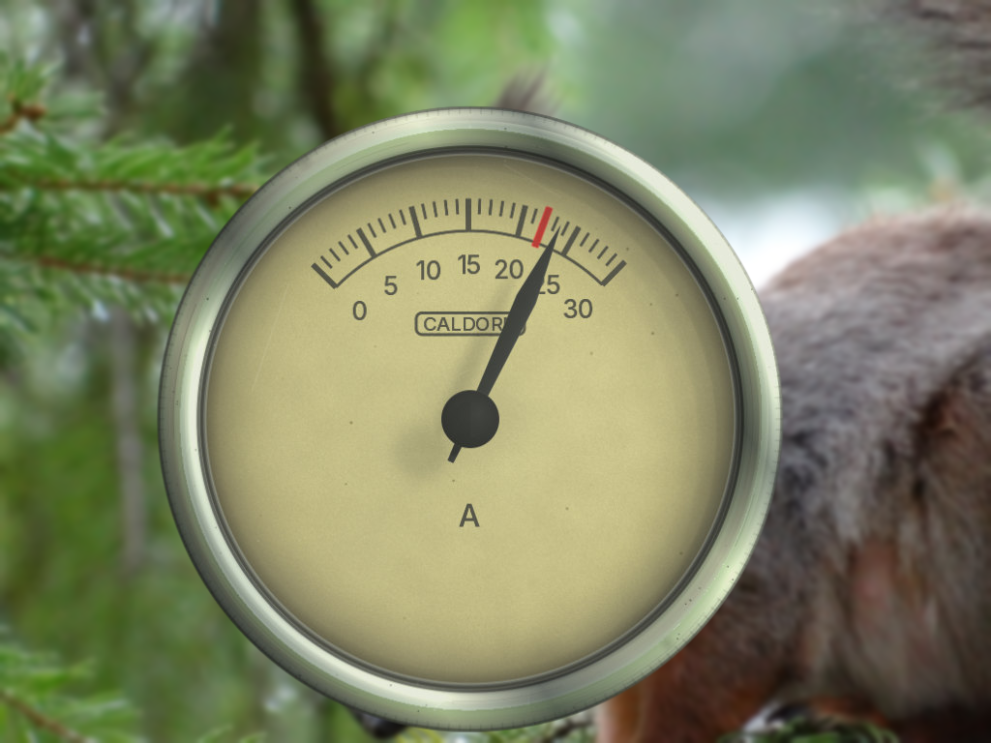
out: 23.5 A
